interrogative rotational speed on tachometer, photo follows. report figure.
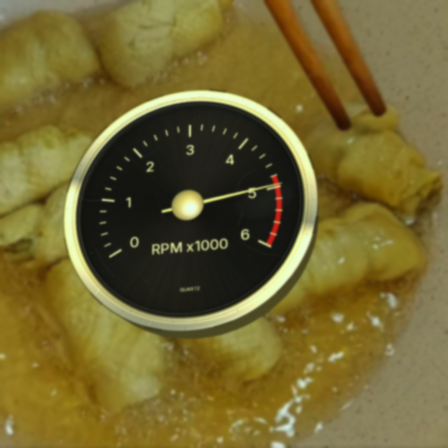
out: 5000 rpm
